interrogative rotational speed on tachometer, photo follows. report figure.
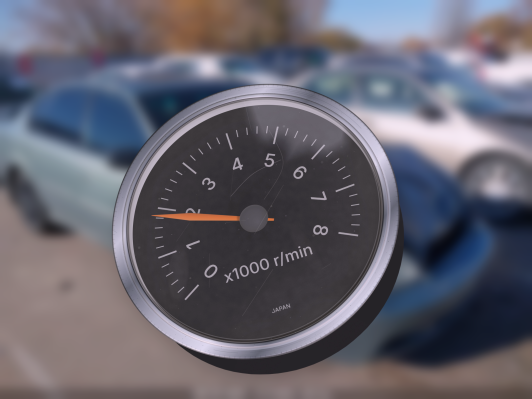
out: 1800 rpm
